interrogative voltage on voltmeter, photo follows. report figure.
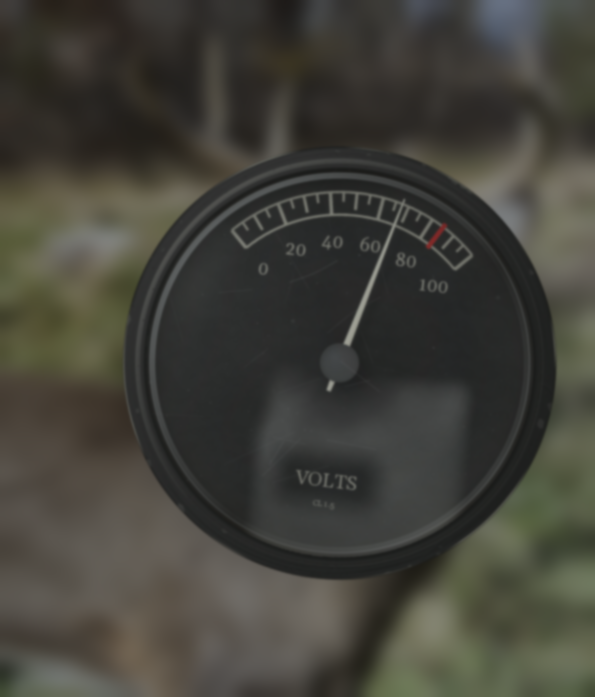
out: 67.5 V
